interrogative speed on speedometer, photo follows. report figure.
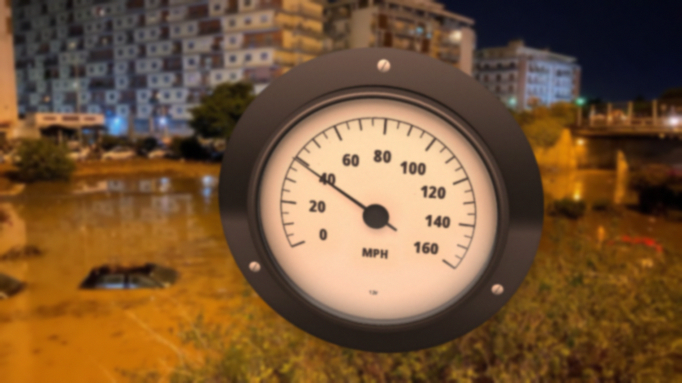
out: 40 mph
